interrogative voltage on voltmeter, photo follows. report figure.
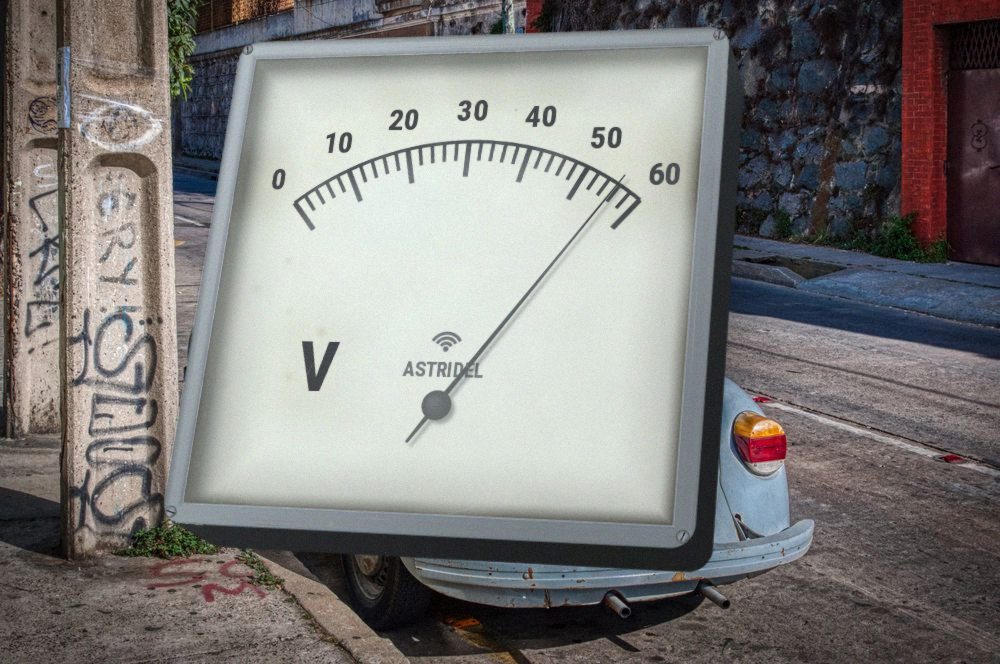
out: 56 V
